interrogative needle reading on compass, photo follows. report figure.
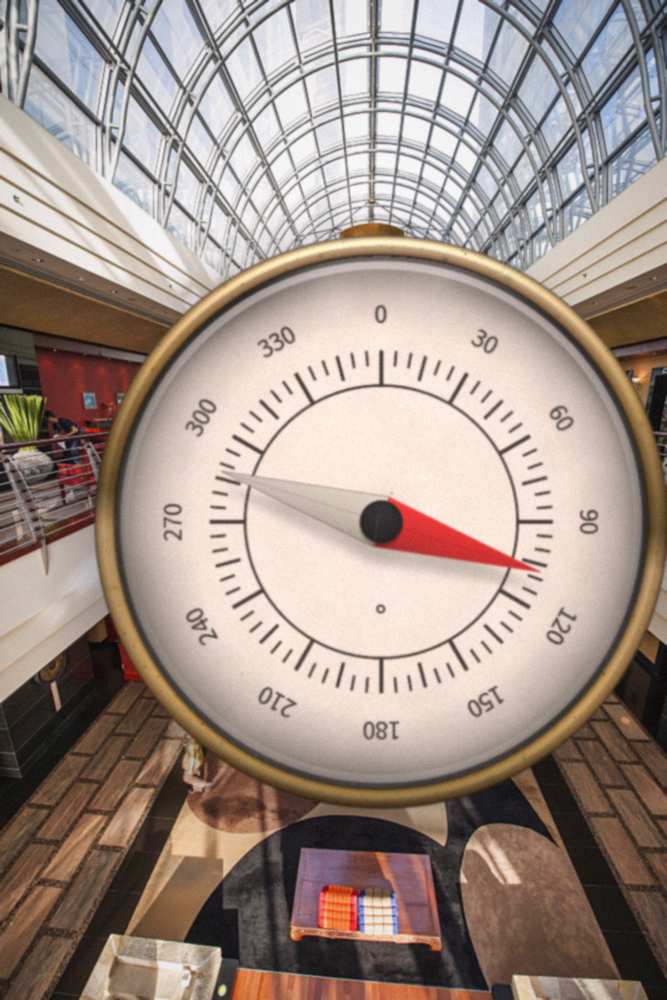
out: 107.5 °
